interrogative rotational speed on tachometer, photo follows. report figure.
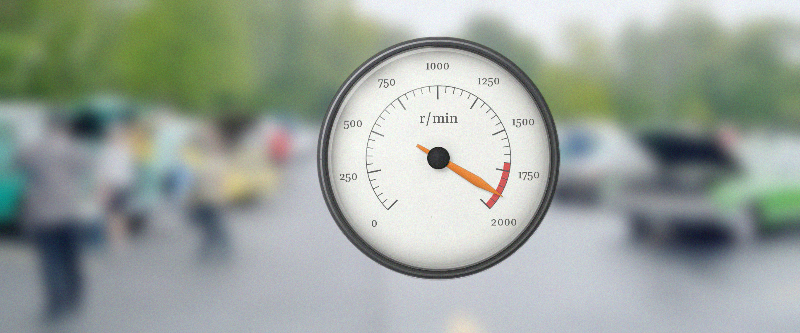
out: 1900 rpm
